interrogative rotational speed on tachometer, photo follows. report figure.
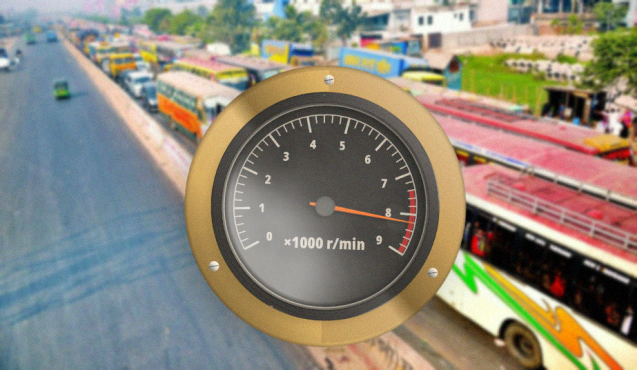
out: 8200 rpm
